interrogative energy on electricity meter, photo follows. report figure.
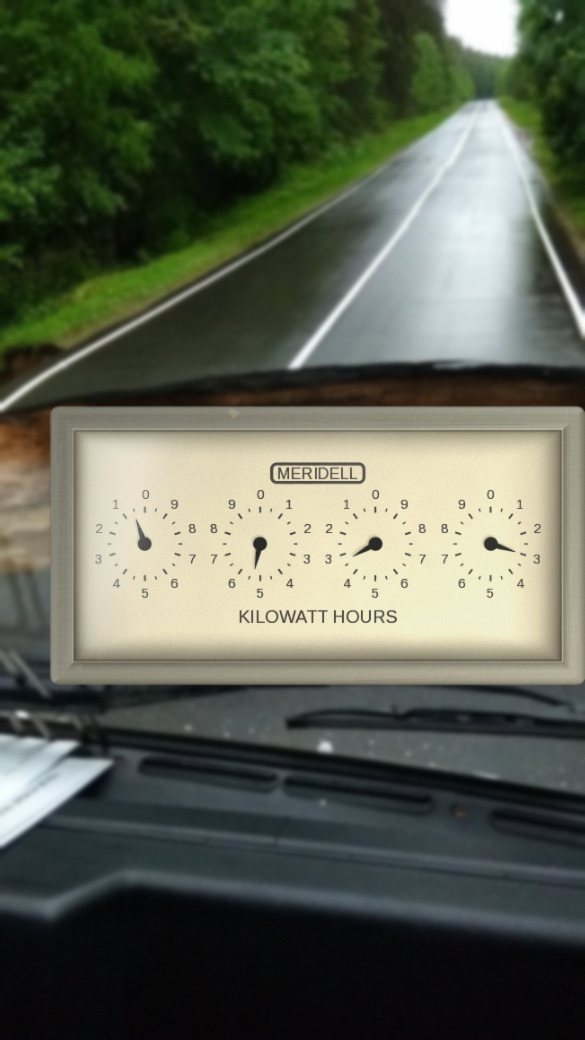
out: 533 kWh
